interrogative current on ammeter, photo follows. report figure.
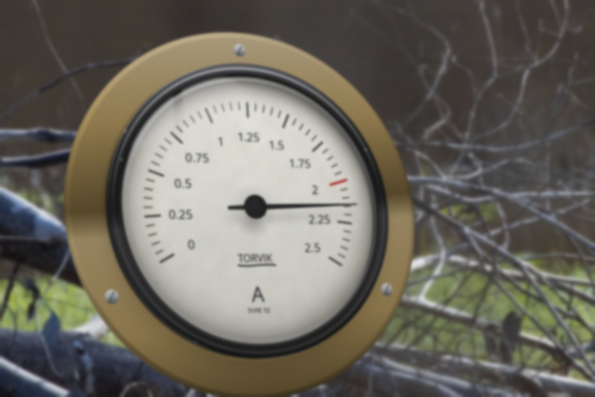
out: 2.15 A
